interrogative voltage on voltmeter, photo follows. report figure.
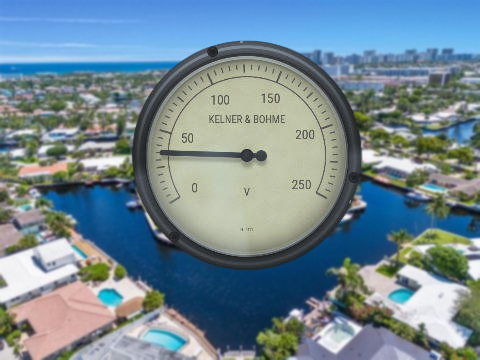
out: 35 V
